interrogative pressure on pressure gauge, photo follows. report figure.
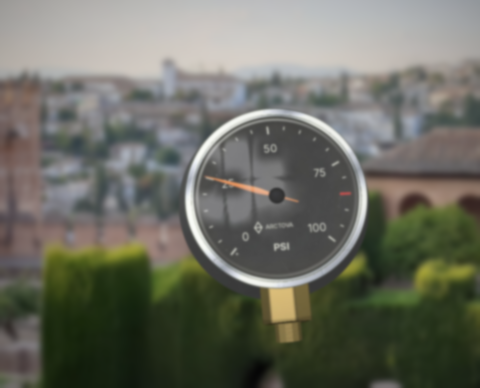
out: 25 psi
